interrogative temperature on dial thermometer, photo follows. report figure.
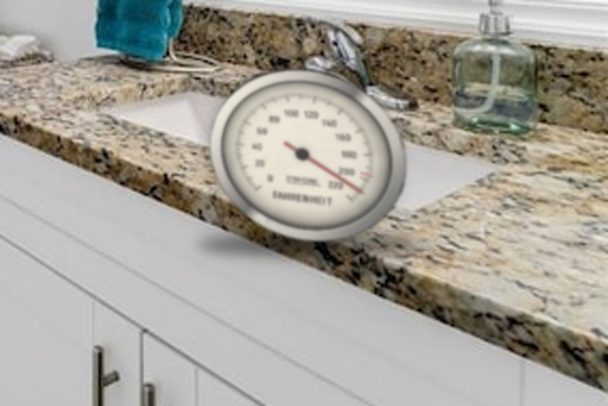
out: 210 °F
